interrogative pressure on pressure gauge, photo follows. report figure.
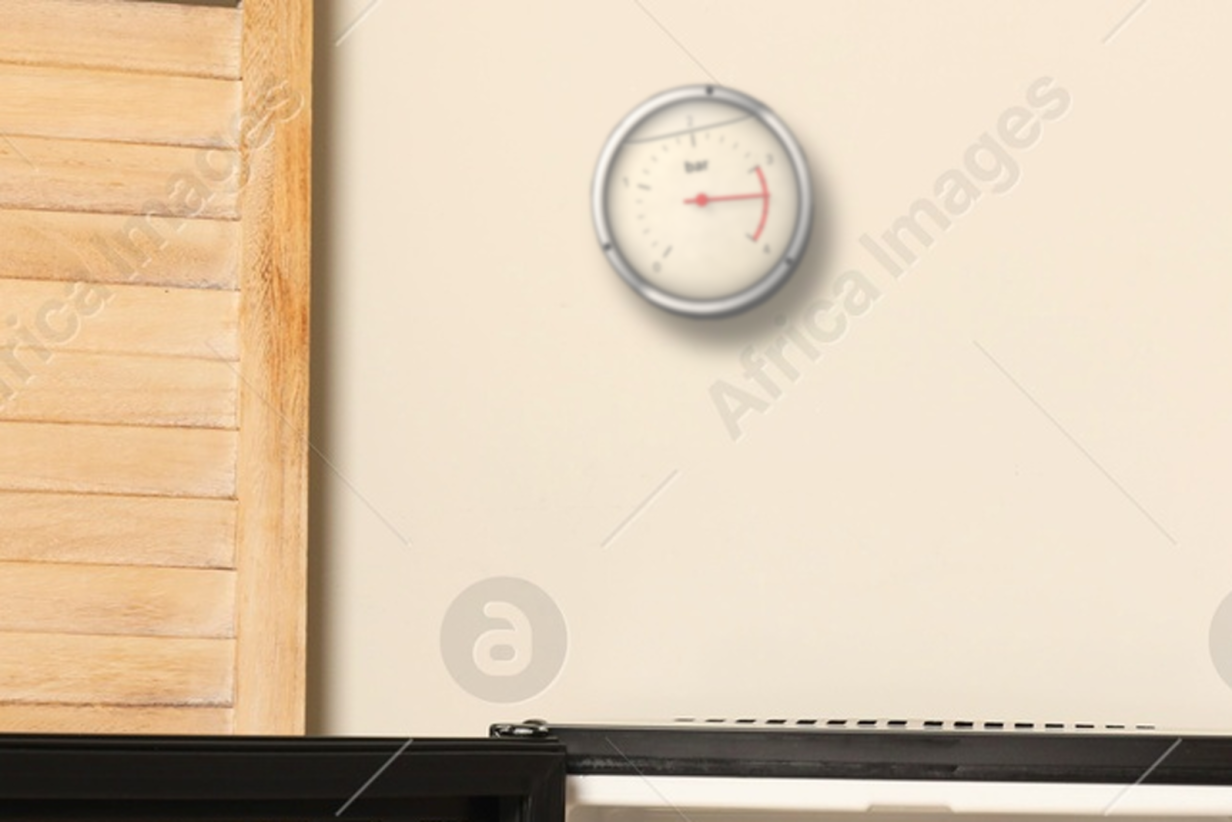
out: 3.4 bar
